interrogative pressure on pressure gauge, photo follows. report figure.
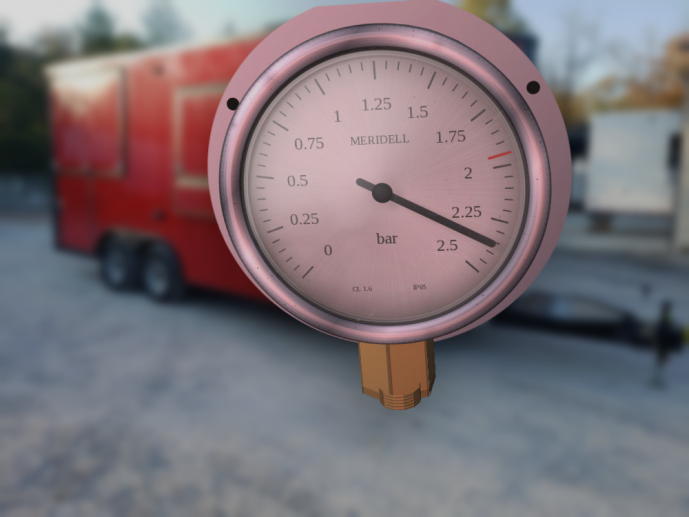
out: 2.35 bar
